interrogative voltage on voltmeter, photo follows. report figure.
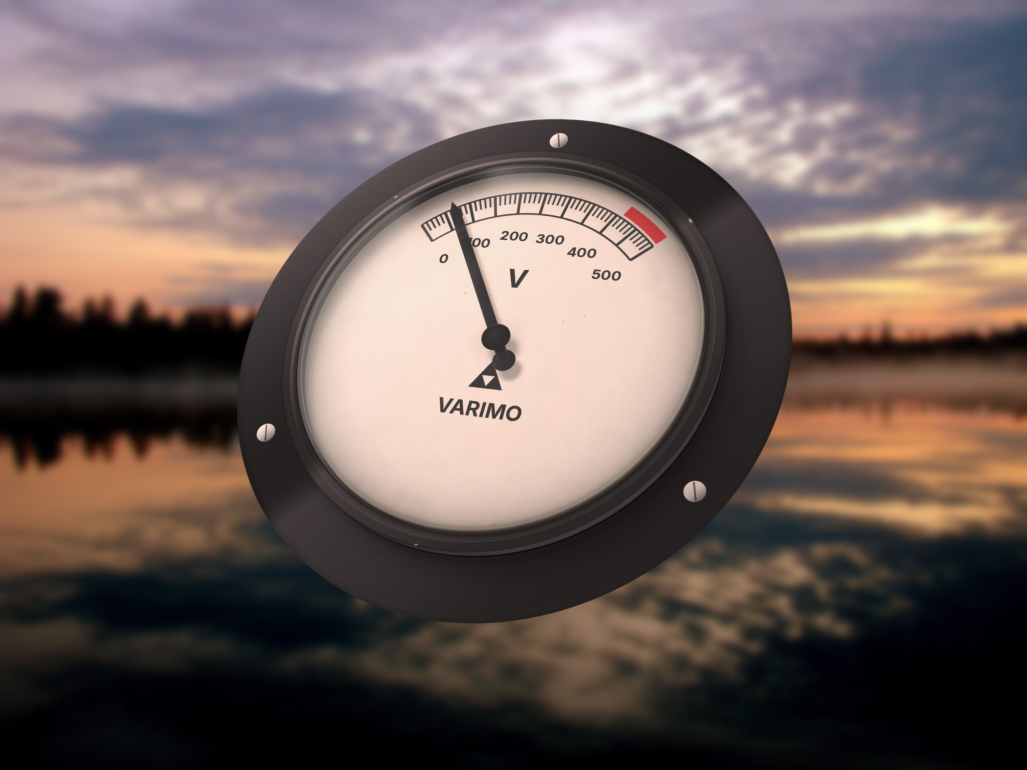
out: 70 V
